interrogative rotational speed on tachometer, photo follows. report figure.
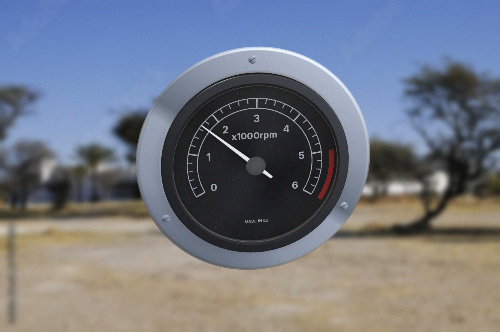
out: 1700 rpm
